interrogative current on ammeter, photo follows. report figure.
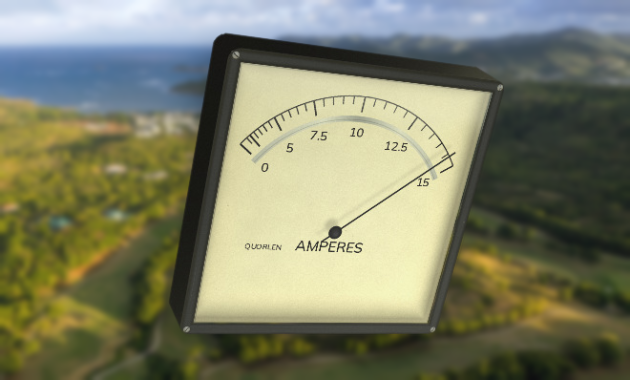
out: 14.5 A
